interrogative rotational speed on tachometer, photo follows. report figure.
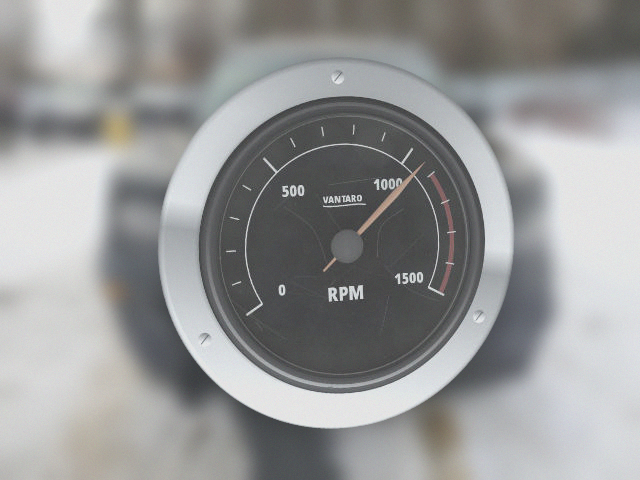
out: 1050 rpm
